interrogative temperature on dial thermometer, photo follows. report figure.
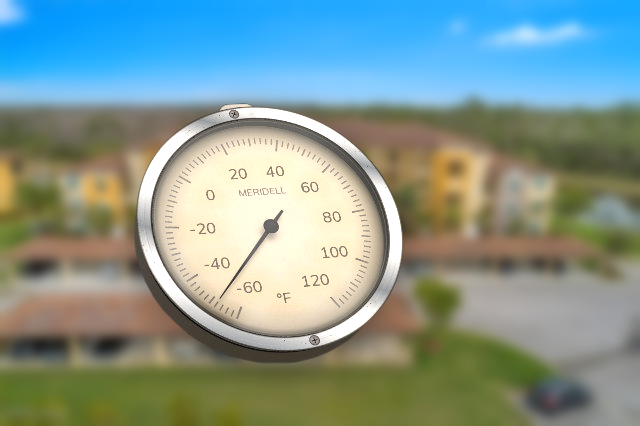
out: -52 °F
